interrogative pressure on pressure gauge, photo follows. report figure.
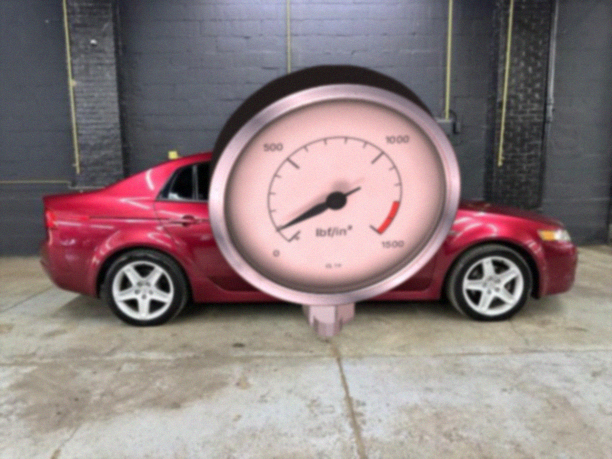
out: 100 psi
